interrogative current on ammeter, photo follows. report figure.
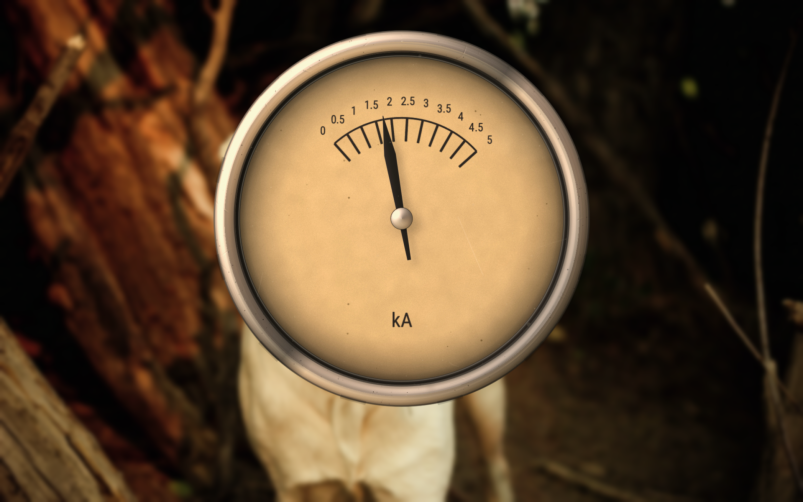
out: 1.75 kA
